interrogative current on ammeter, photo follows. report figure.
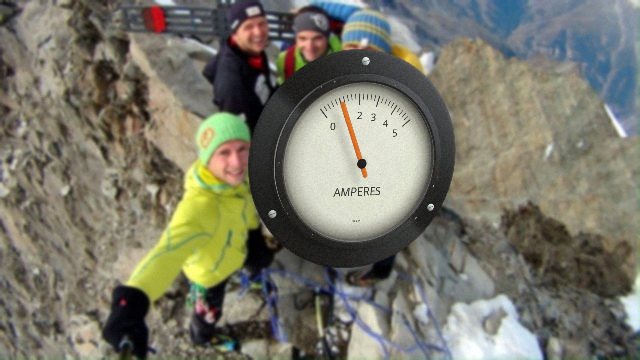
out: 1 A
